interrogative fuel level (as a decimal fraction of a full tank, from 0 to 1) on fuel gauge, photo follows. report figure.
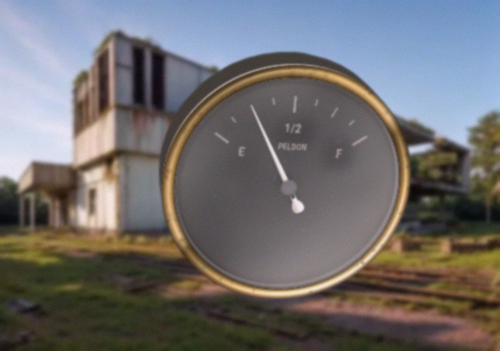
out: 0.25
